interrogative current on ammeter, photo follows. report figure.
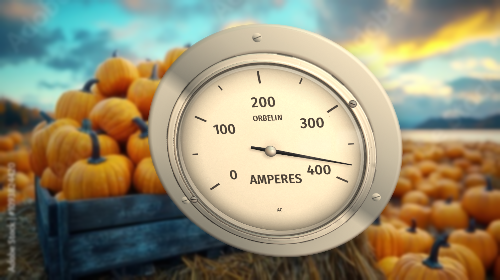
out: 375 A
